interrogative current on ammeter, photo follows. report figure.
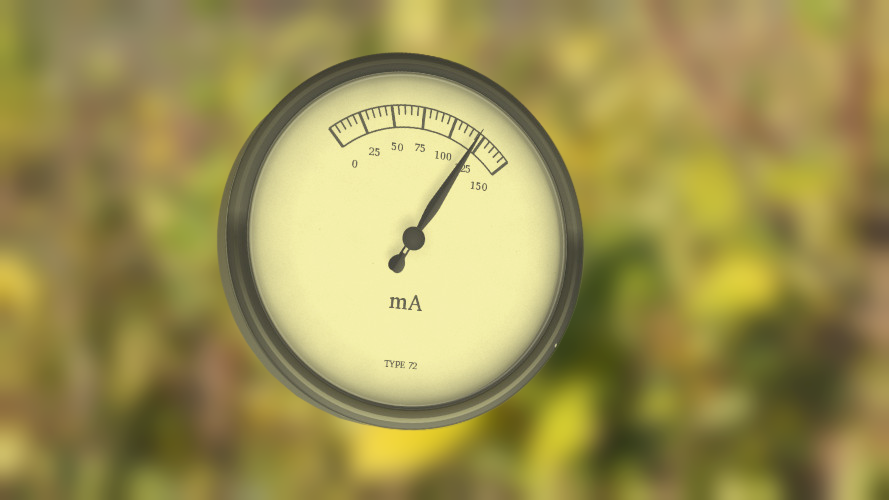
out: 120 mA
